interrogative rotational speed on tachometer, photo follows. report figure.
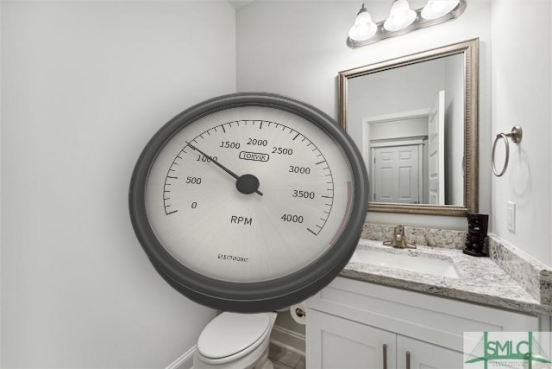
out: 1000 rpm
